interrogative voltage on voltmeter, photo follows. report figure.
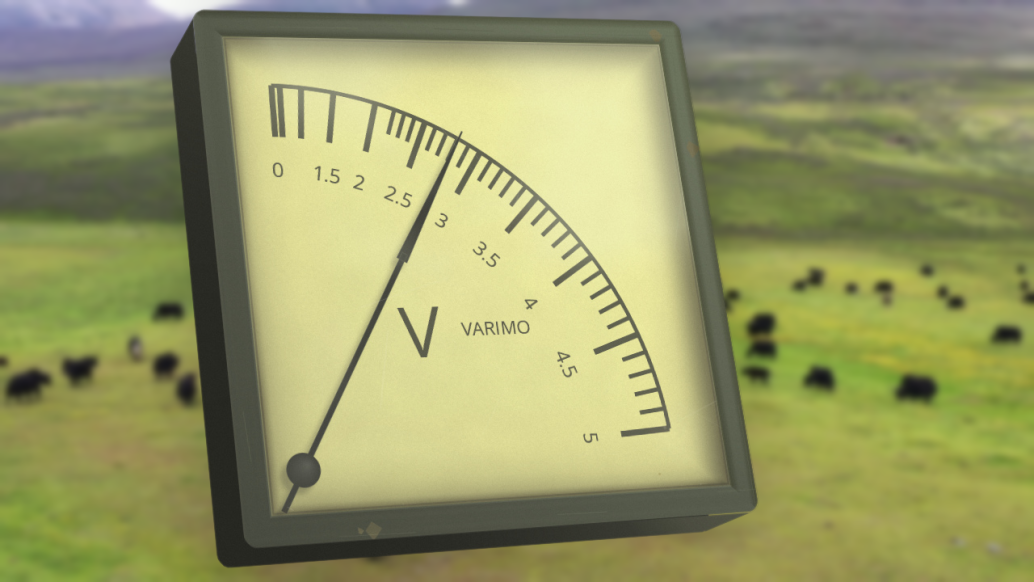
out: 2.8 V
